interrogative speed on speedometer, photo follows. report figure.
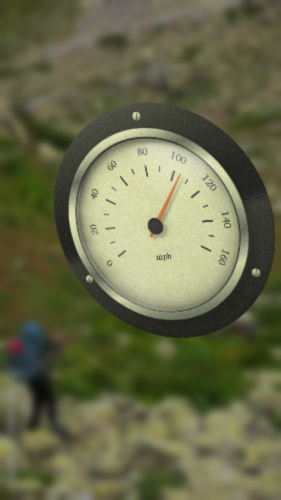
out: 105 mph
